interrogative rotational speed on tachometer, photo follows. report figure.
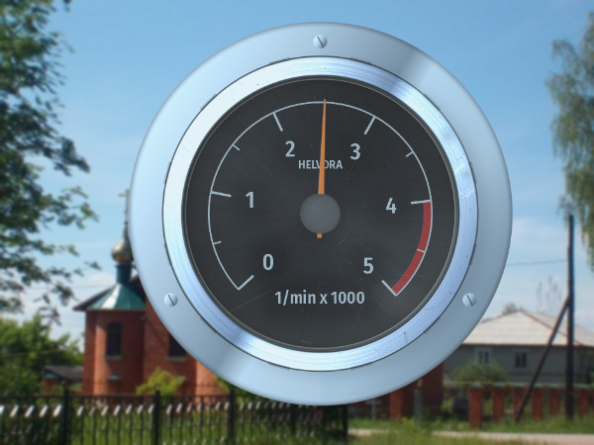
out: 2500 rpm
